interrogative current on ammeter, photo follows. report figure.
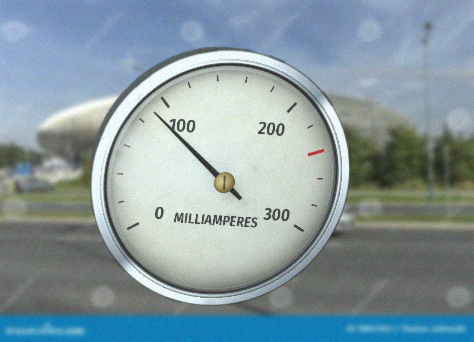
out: 90 mA
